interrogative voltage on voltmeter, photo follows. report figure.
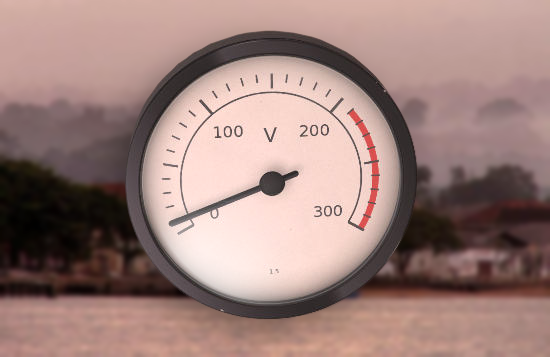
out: 10 V
